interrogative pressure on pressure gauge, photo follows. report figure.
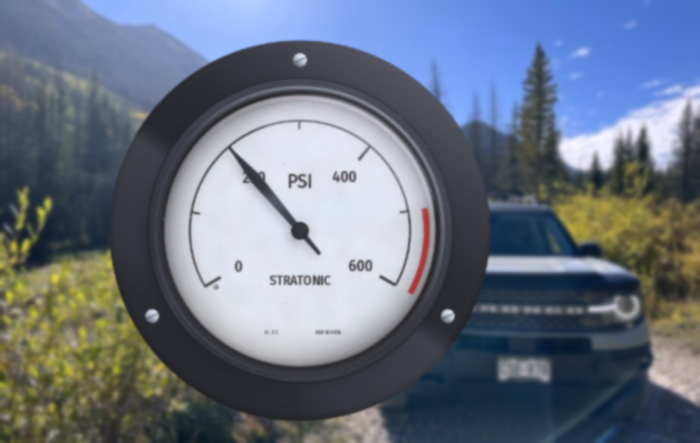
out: 200 psi
